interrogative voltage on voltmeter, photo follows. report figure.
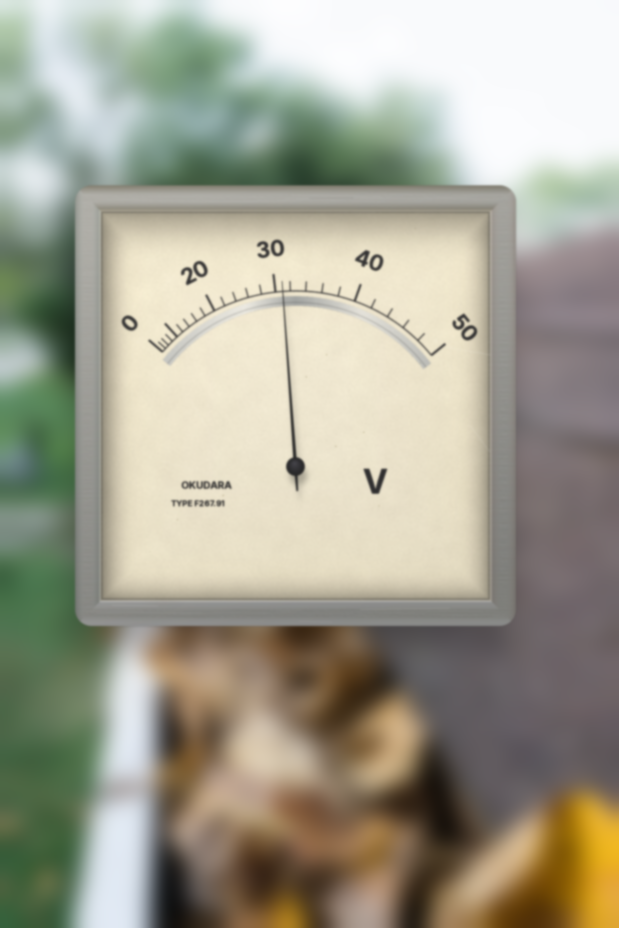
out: 31 V
